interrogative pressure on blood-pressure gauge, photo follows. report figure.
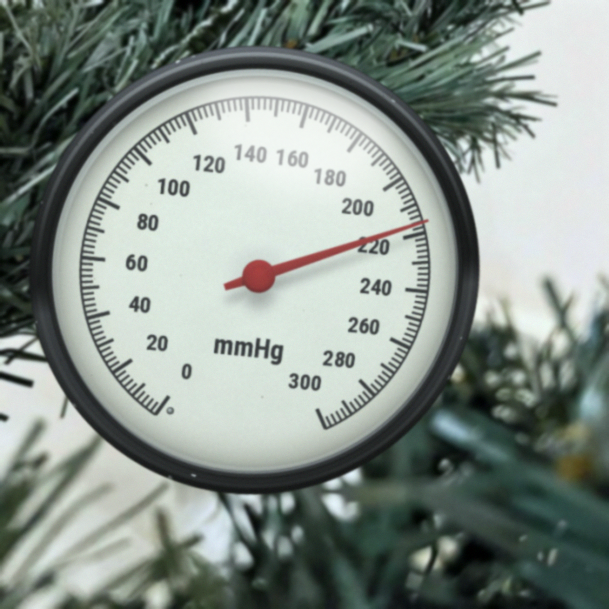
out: 216 mmHg
